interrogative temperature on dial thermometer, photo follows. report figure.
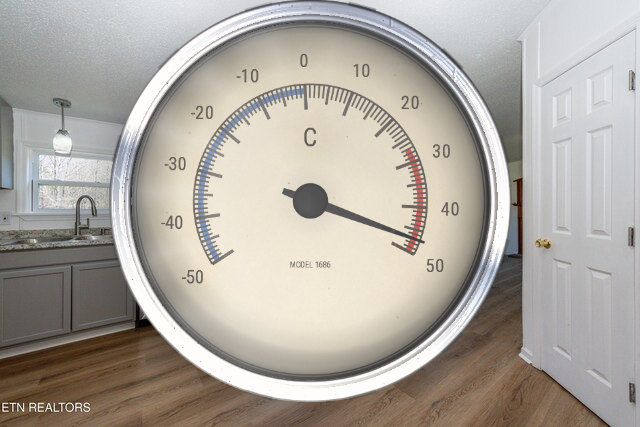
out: 47 °C
